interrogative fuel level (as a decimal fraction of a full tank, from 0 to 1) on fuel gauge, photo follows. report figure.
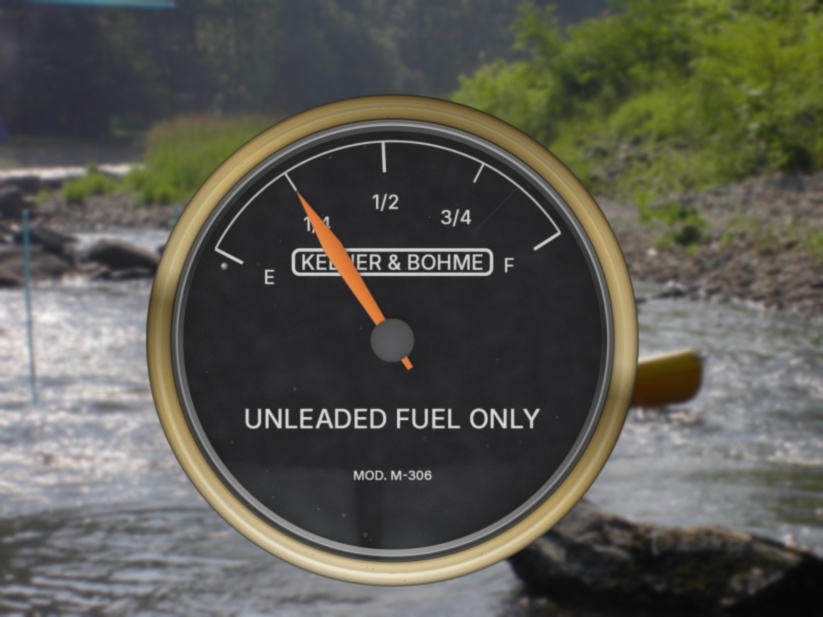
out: 0.25
